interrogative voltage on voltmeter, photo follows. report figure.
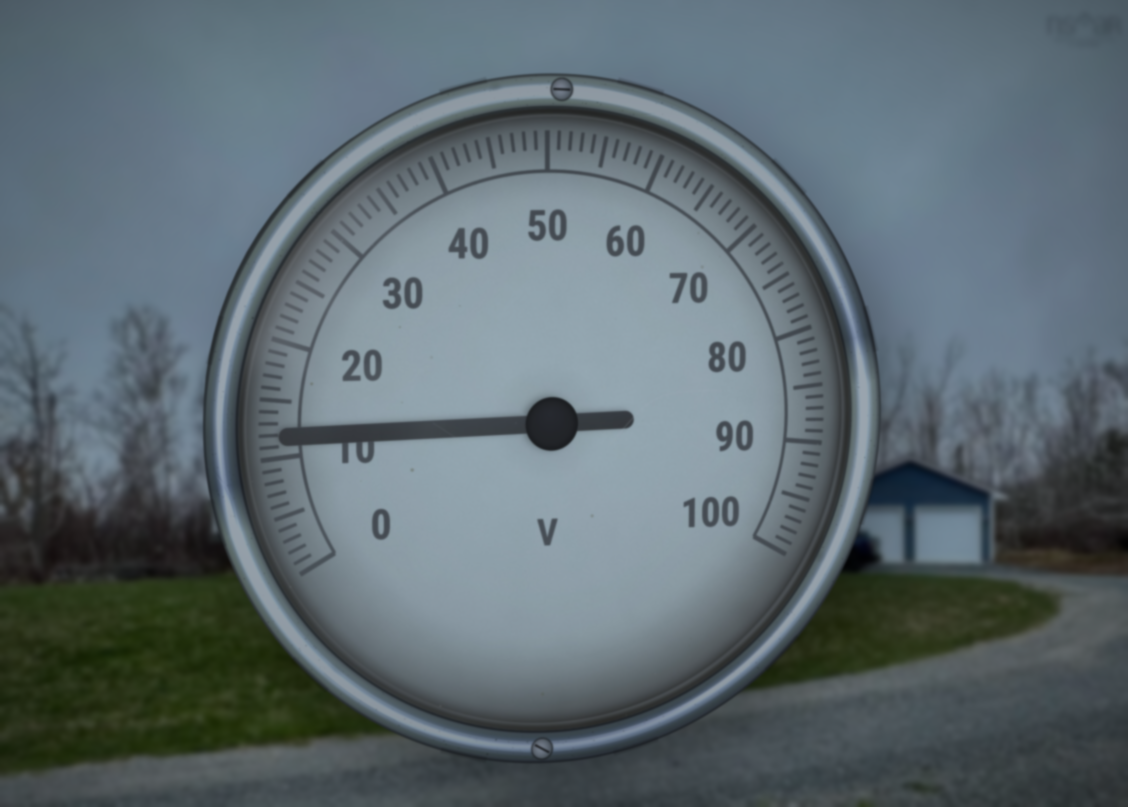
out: 12 V
